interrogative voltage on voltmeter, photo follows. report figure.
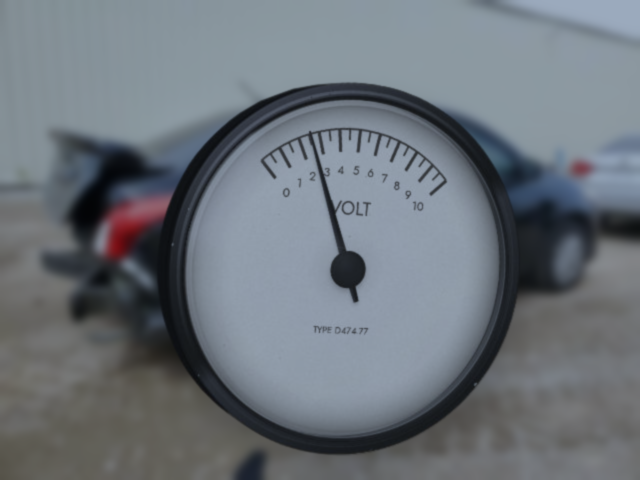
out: 2.5 V
